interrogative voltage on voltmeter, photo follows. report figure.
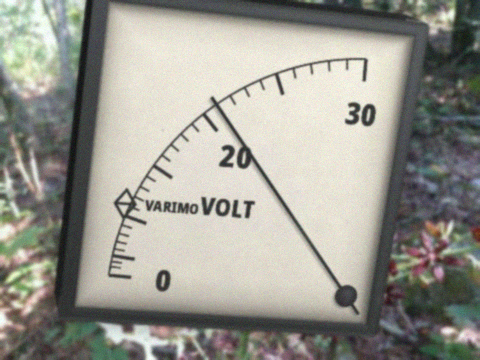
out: 21 V
